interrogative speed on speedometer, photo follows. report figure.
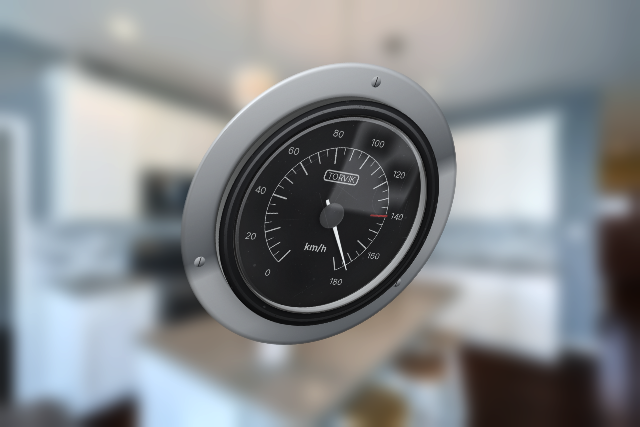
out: 175 km/h
